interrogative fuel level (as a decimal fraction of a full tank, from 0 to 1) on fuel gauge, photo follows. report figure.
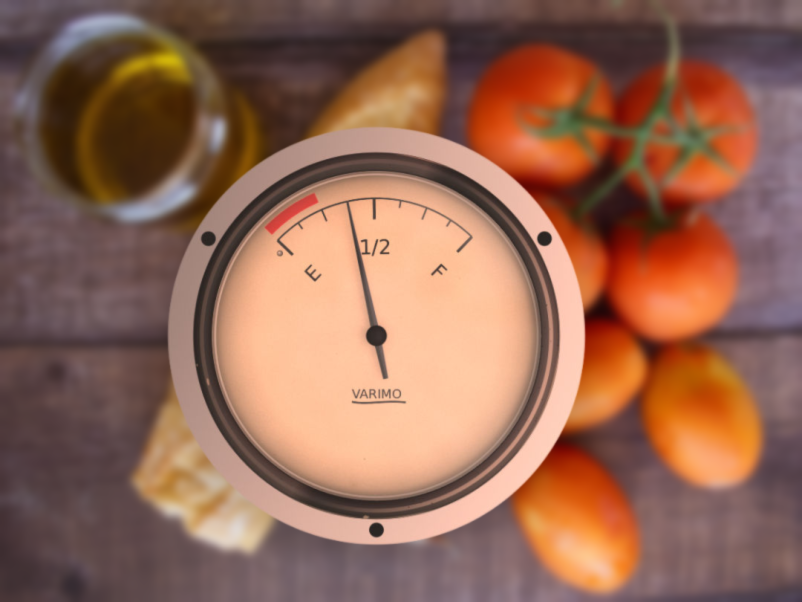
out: 0.375
